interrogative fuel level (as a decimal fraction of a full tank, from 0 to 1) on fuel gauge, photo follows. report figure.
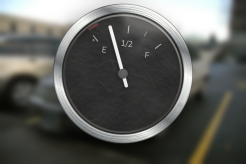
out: 0.25
